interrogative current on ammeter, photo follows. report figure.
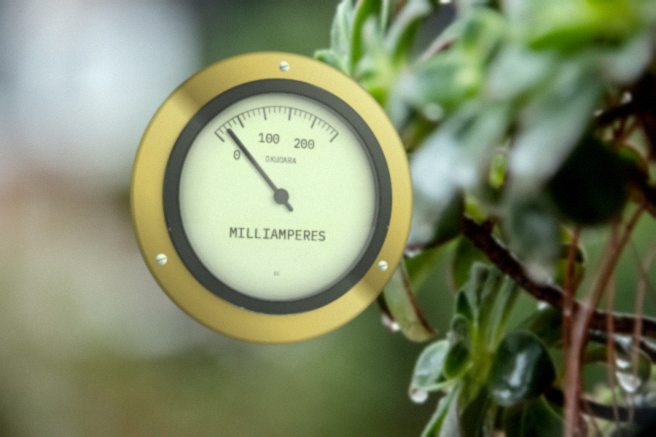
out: 20 mA
